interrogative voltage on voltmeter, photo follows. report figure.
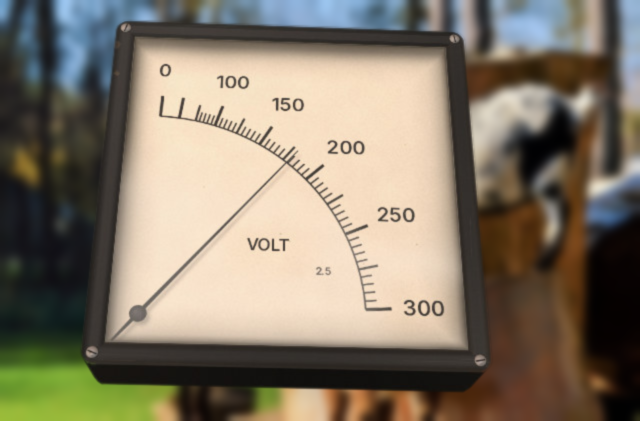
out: 180 V
